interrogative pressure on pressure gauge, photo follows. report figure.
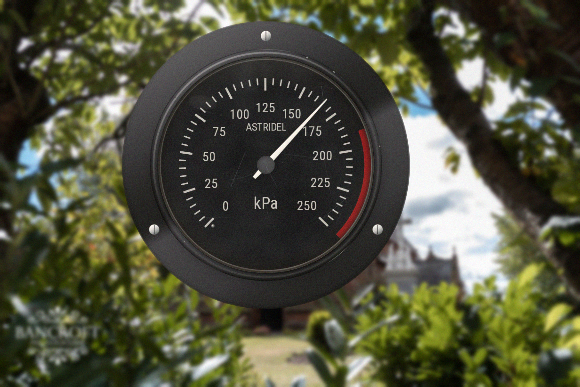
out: 165 kPa
